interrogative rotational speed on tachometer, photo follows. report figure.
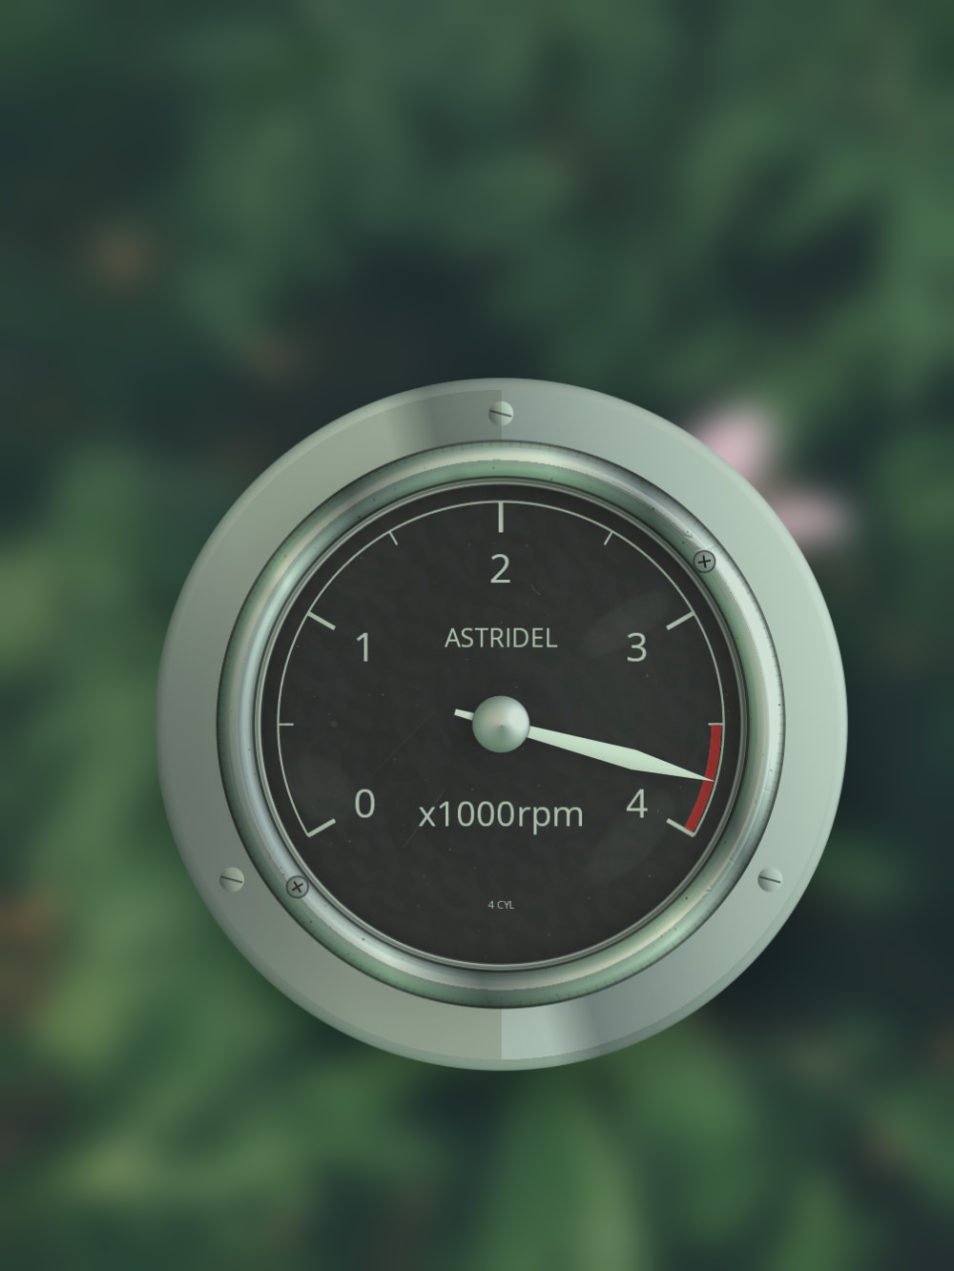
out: 3750 rpm
